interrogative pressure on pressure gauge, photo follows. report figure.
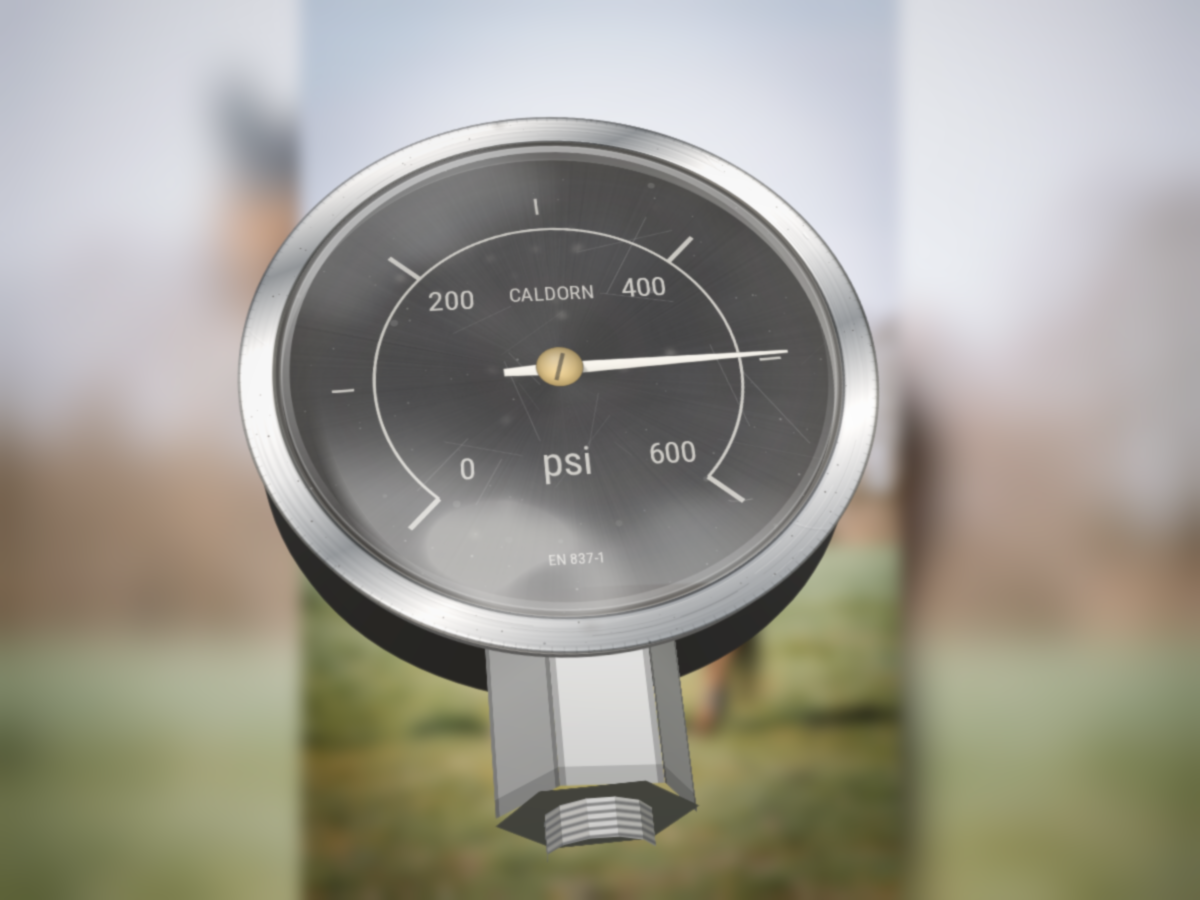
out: 500 psi
